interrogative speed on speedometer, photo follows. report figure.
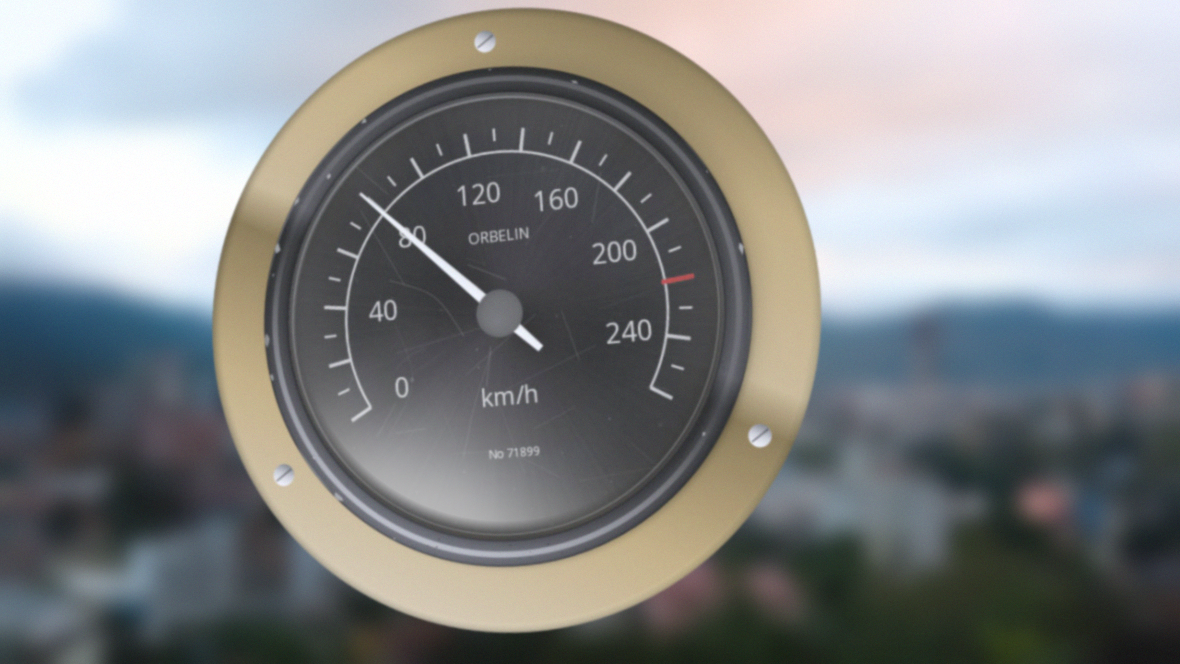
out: 80 km/h
